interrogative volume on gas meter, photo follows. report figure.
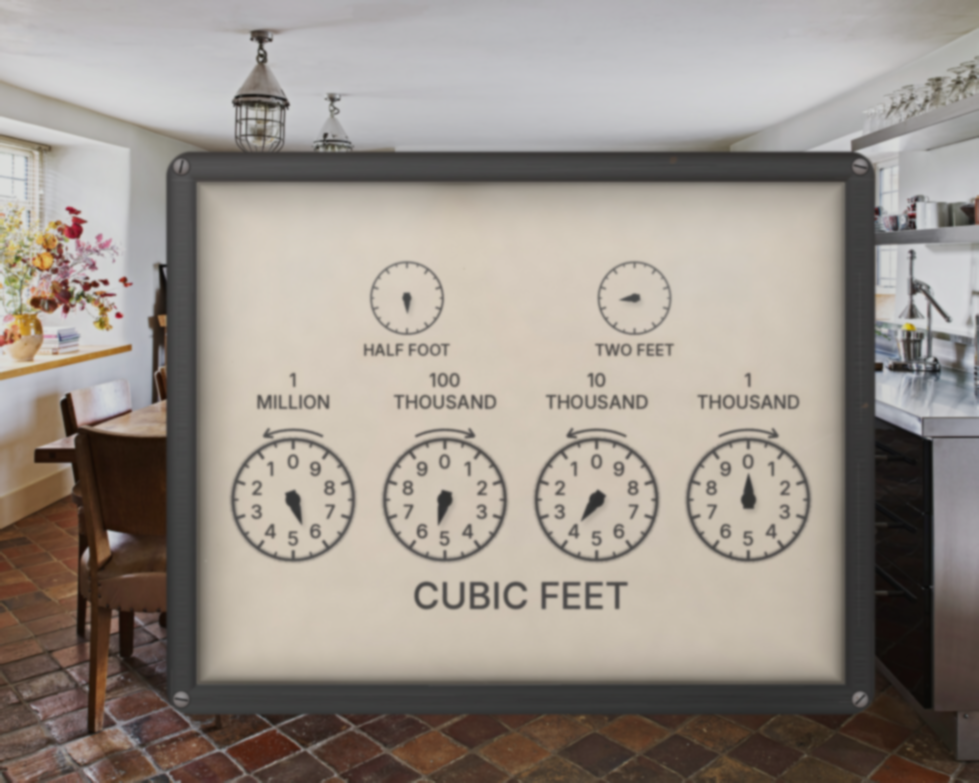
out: 554000 ft³
